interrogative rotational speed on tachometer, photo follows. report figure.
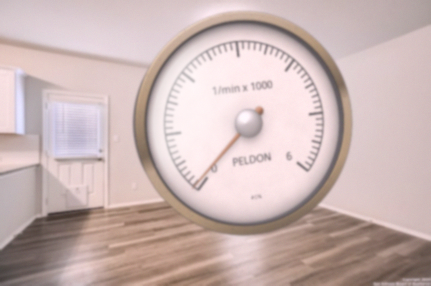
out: 100 rpm
